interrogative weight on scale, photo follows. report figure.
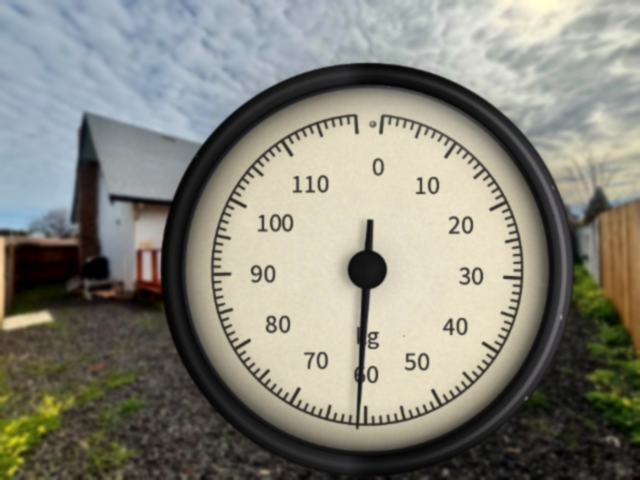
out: 61 kg
